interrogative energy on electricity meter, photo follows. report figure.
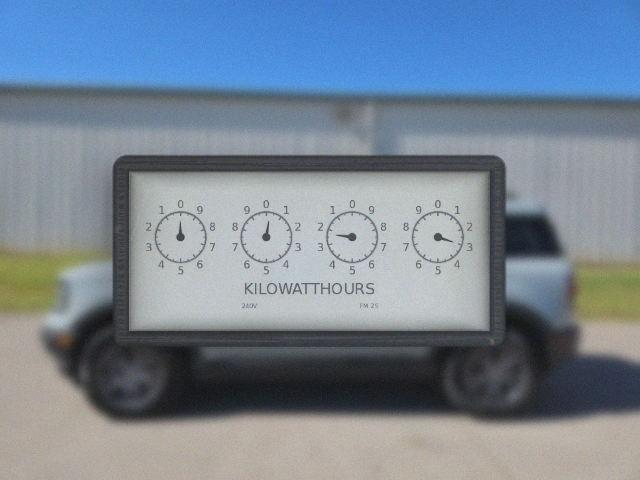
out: 23 kWh
